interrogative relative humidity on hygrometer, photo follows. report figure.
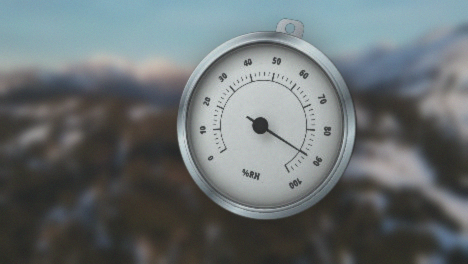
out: 90 %
